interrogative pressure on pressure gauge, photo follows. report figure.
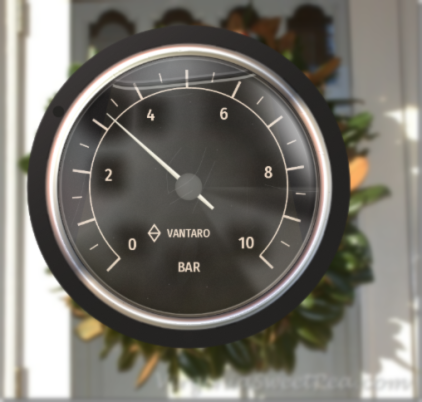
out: 3.25 bar
